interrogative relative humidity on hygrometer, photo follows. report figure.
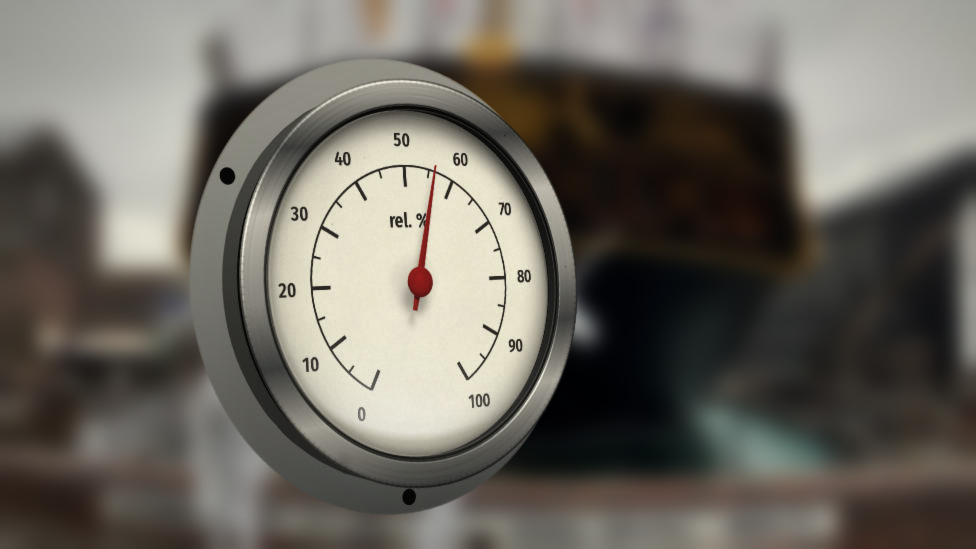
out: 55 %
